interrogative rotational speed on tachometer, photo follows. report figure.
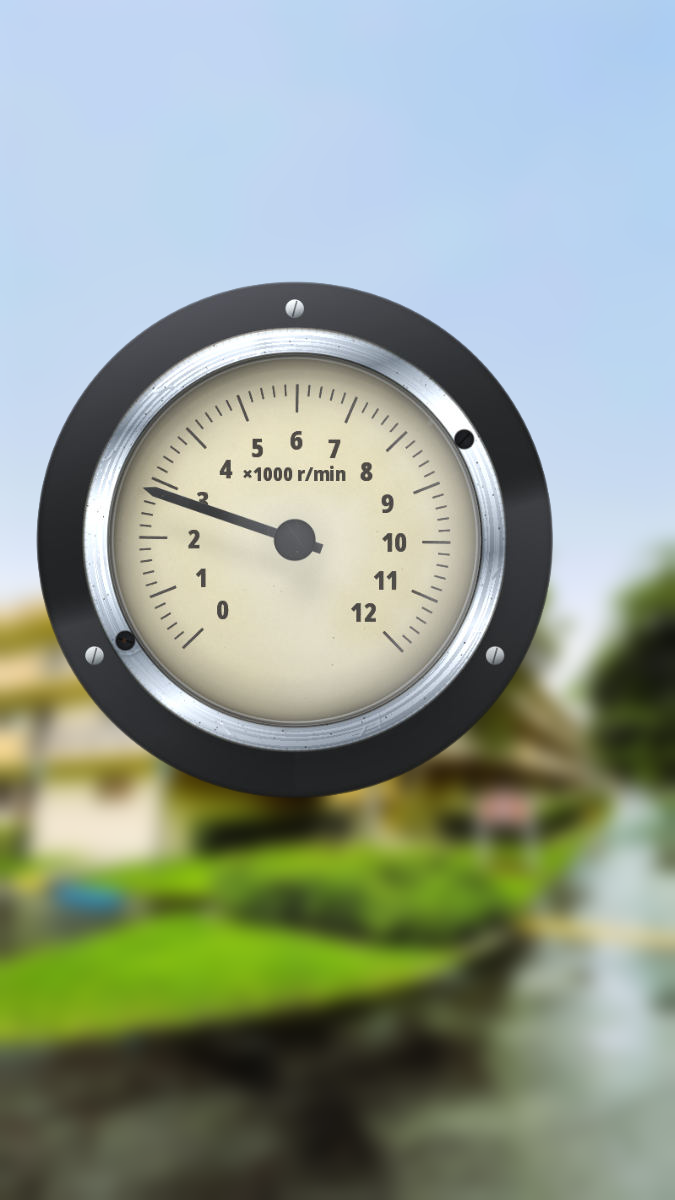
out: 2800 rpm
